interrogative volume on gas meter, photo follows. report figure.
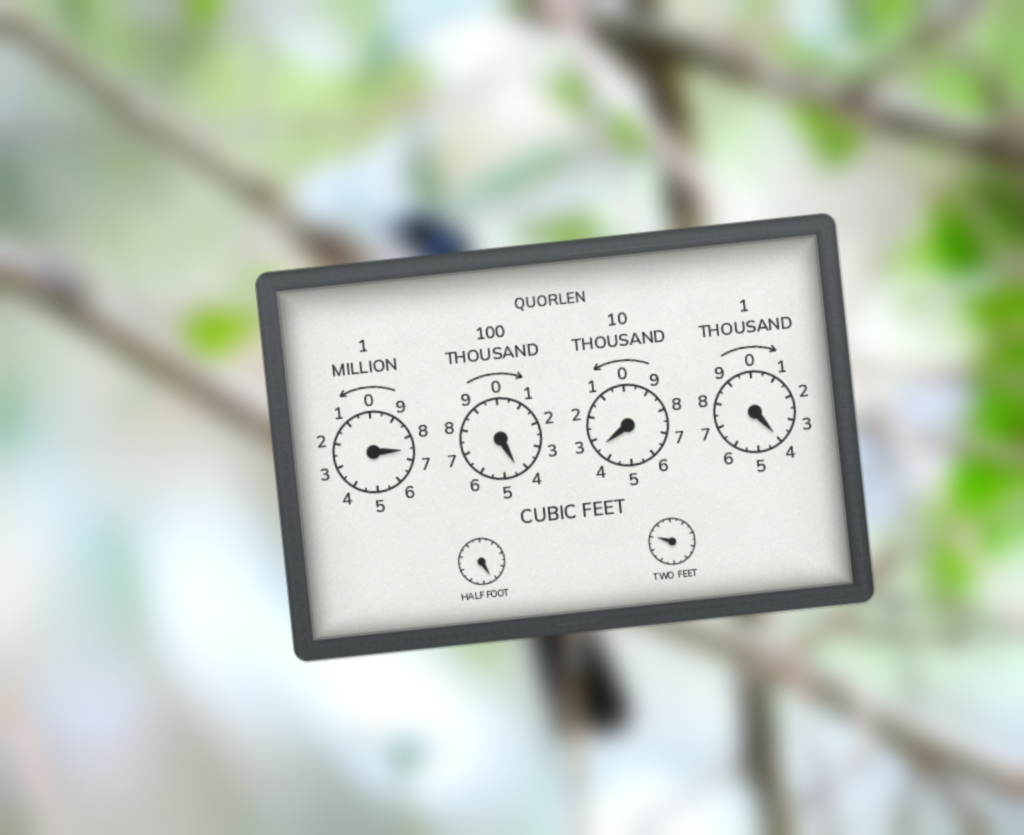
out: 743400 ft³
